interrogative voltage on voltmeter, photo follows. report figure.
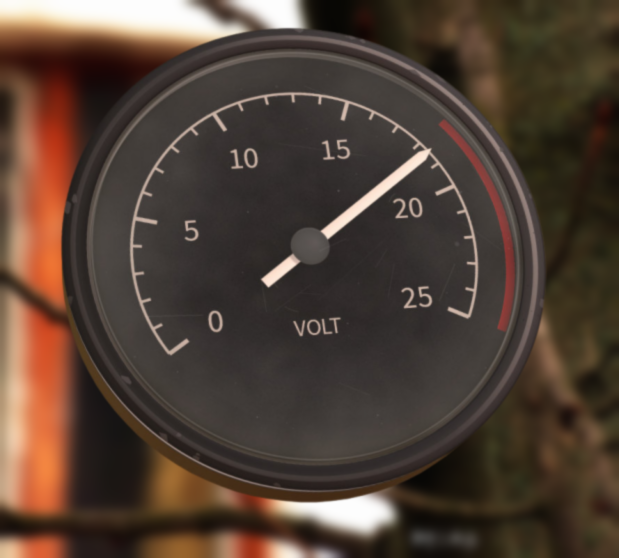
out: 18.5 V
